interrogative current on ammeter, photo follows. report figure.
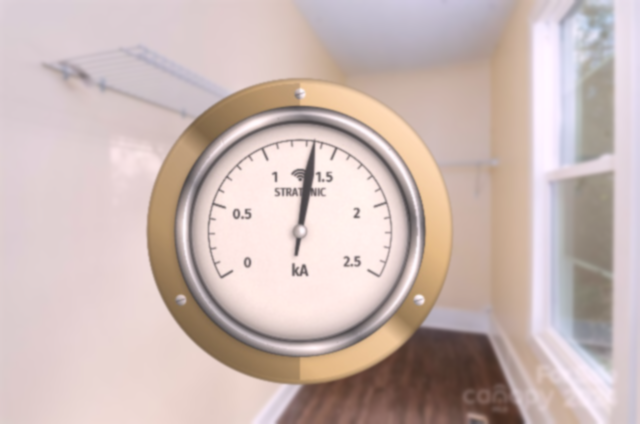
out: 1.35 kA
